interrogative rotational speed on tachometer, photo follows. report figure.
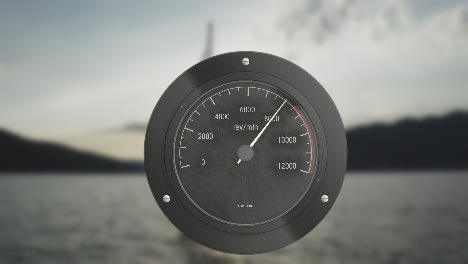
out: 8000 rpm
